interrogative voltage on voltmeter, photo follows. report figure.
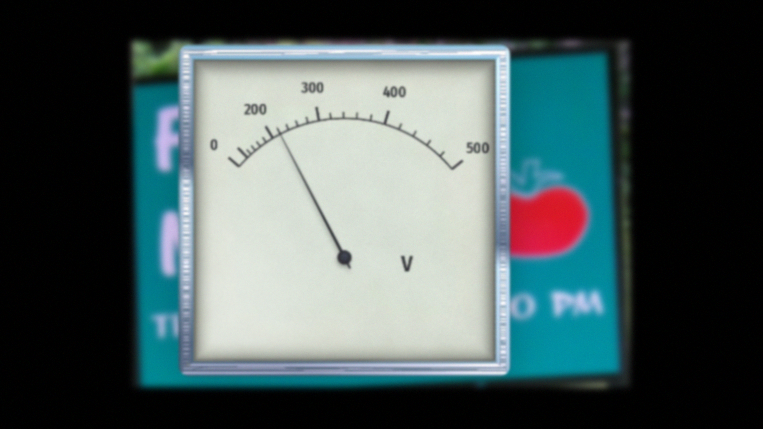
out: 220 V
